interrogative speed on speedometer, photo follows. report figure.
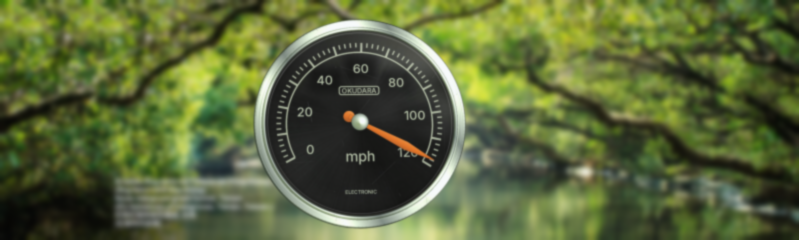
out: 118 mph
